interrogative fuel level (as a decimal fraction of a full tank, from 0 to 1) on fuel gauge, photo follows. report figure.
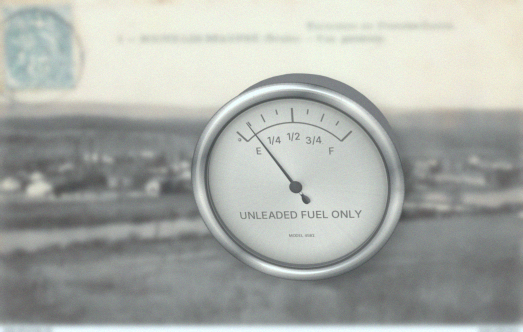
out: 0.125
